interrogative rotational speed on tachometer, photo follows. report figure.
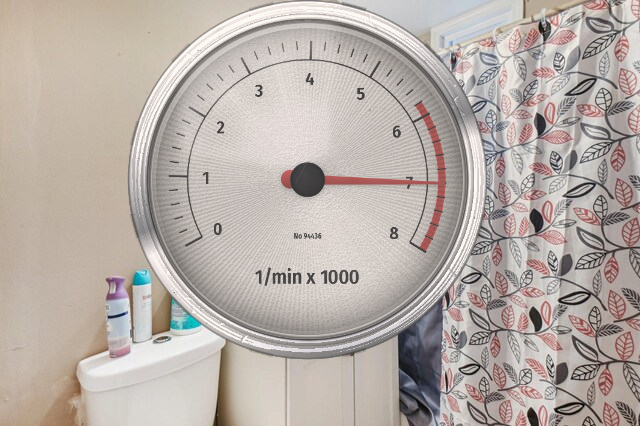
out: 7000 rpm
